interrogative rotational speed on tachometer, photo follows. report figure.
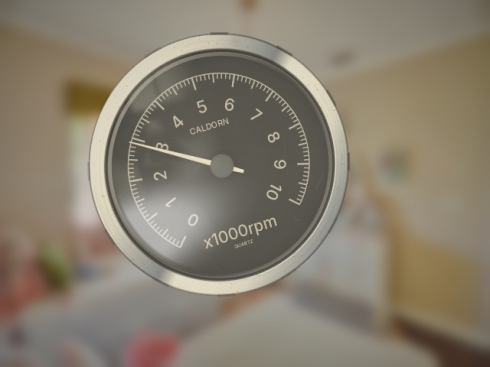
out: 2900 rpm
